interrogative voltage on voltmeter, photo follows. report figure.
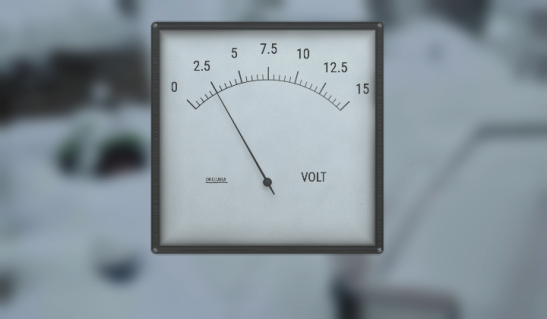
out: 2.5 V
